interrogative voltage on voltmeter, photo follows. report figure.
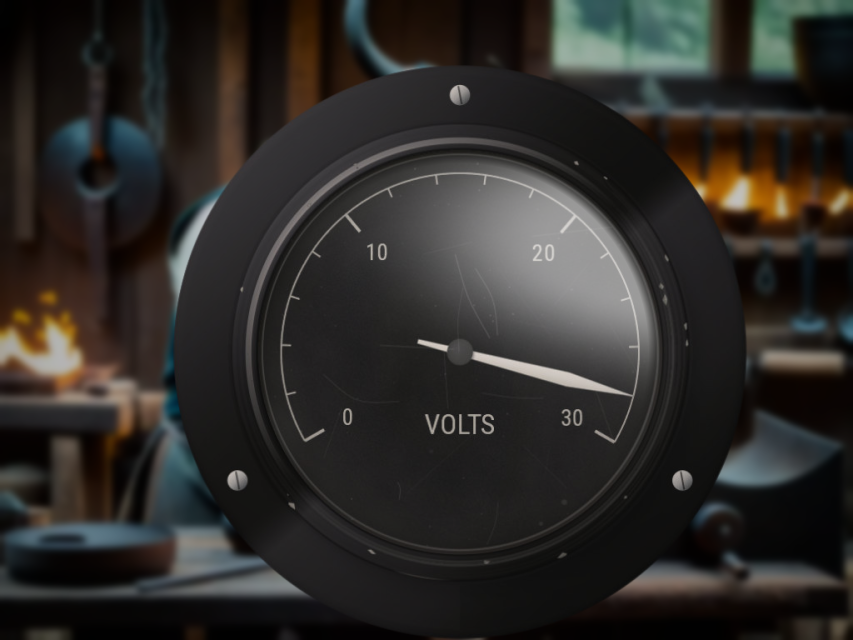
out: 28 V
